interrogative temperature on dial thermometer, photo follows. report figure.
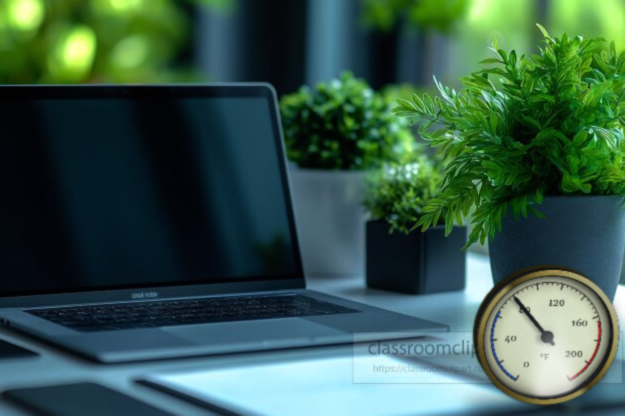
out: 80 °F
